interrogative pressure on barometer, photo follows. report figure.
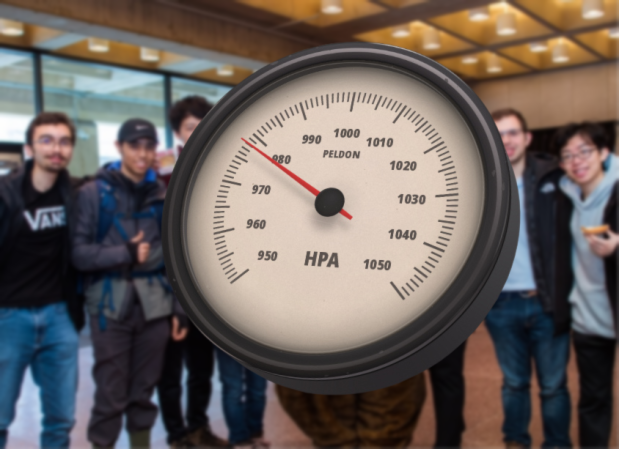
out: 978 hPa
